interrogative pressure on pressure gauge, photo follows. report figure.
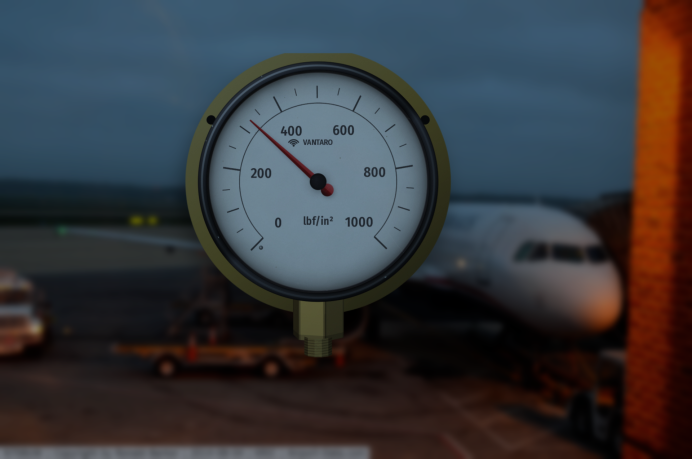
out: 325 psi
